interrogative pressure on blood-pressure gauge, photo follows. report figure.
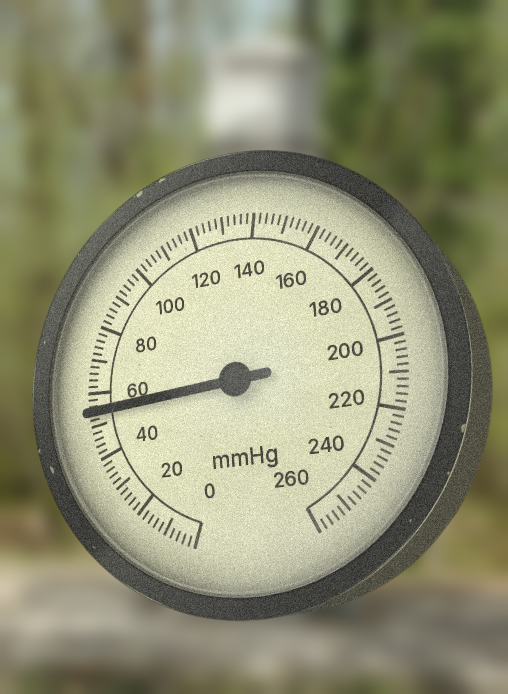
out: 54 mmHg
